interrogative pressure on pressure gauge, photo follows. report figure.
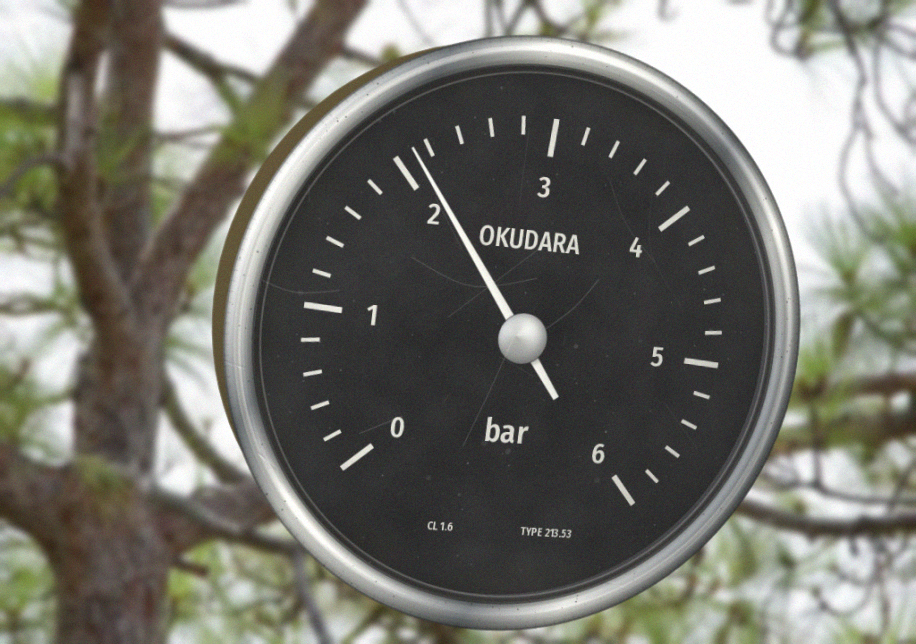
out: 2.1 bar
